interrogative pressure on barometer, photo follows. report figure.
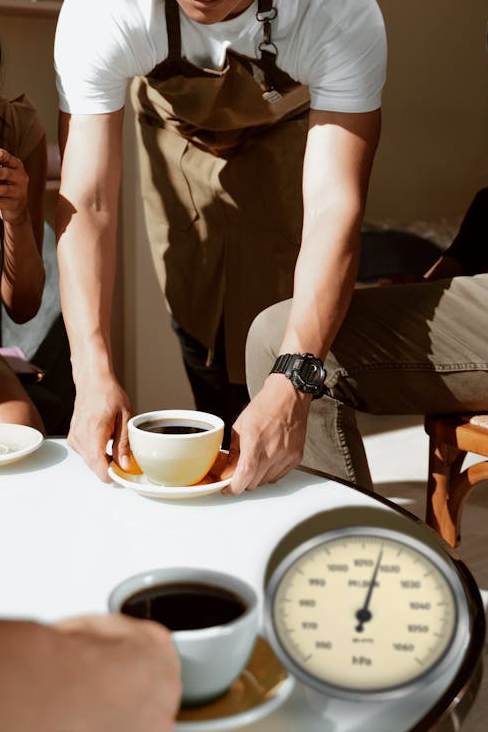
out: 1015 hPa
